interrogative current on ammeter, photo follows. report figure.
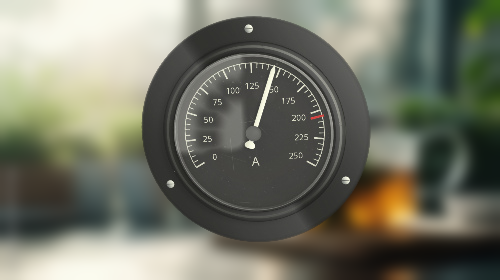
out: 145 A
